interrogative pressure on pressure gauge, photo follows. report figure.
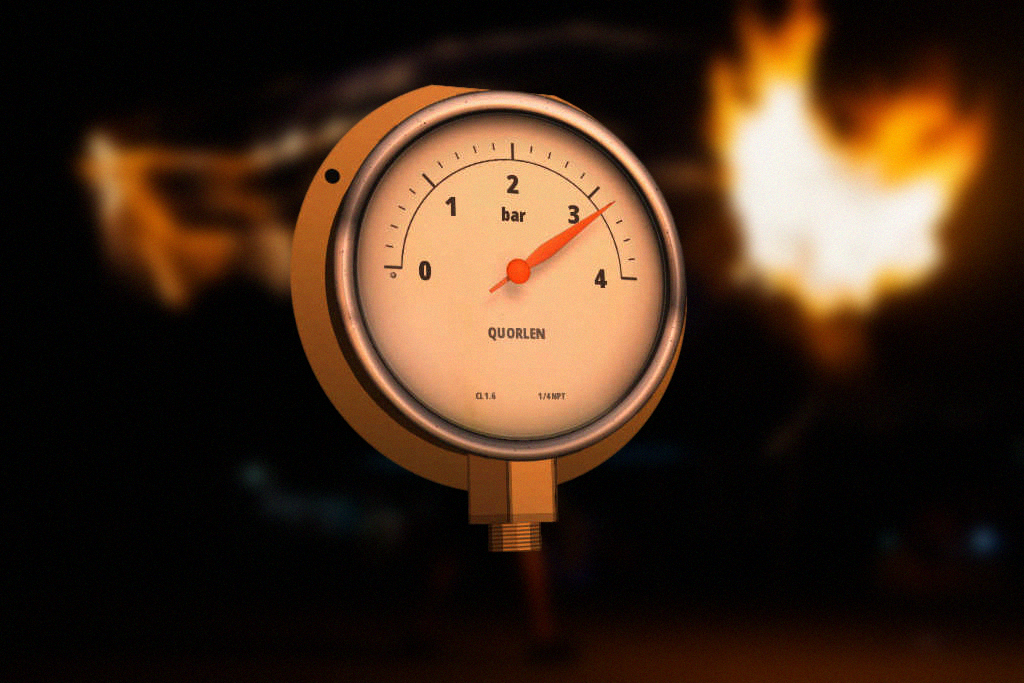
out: 3.2 bar
